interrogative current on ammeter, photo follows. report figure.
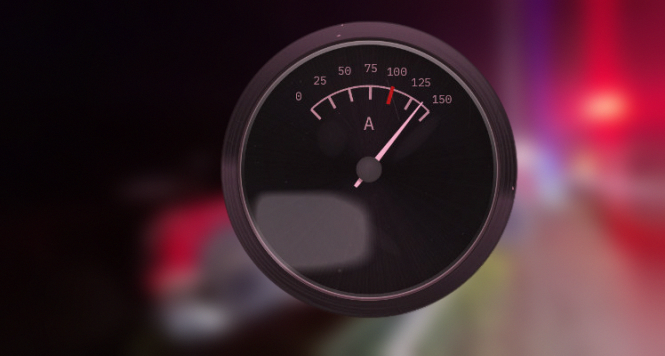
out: 137.5 A
